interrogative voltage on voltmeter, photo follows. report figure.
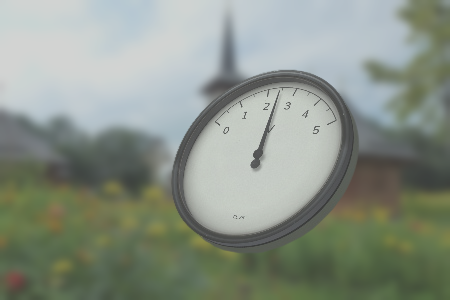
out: 2.5 V
